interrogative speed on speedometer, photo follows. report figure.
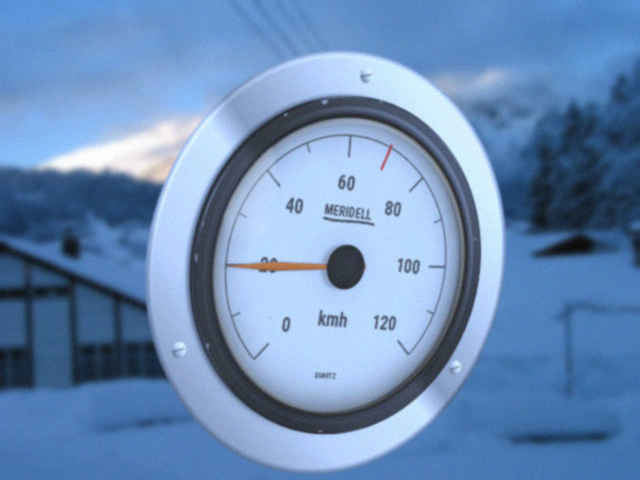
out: 20 km/h
